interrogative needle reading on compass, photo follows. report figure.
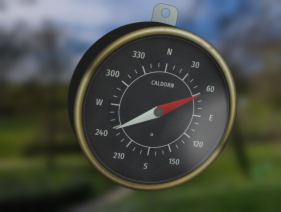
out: 60 °
